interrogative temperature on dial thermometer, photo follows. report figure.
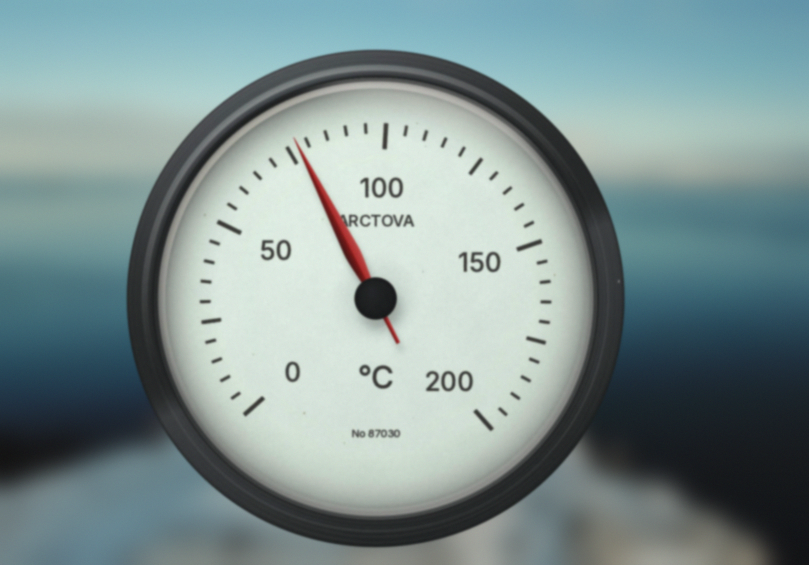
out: 77.5 °C
